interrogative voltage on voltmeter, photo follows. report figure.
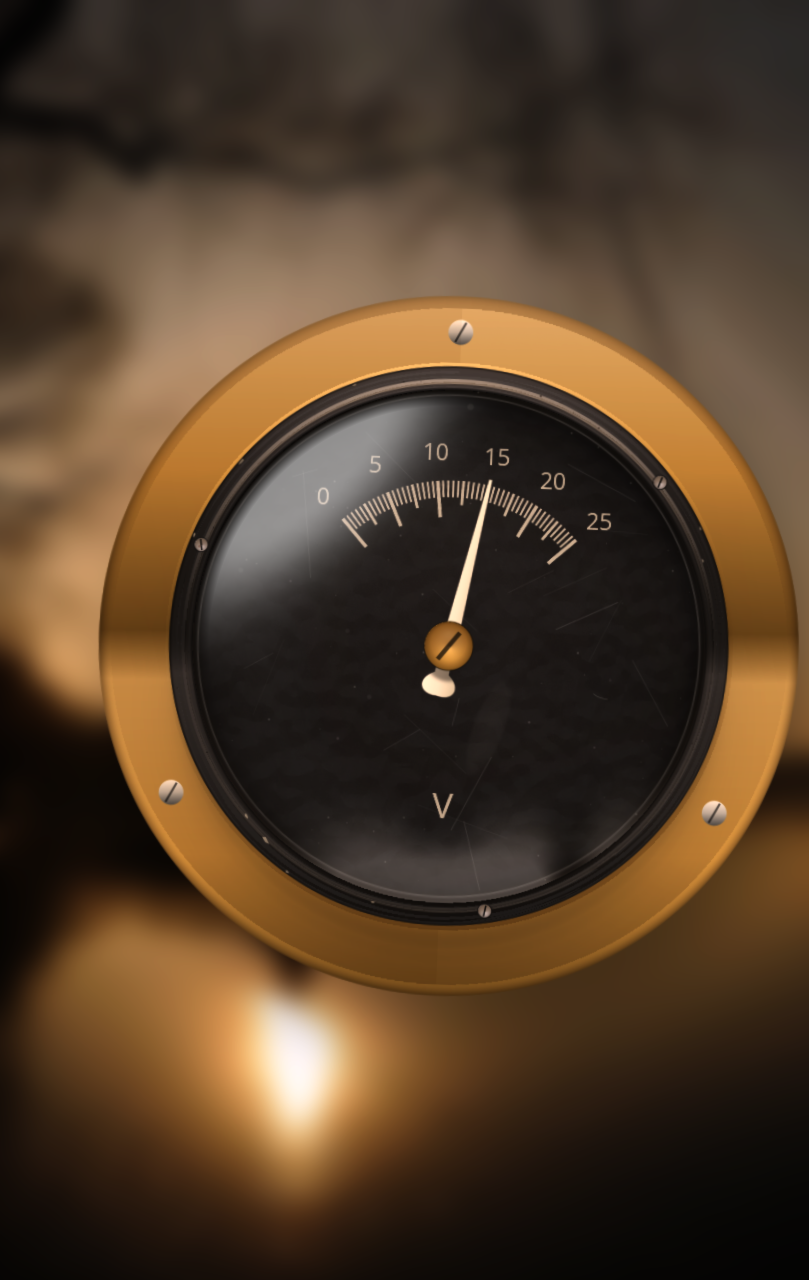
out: 15 V
